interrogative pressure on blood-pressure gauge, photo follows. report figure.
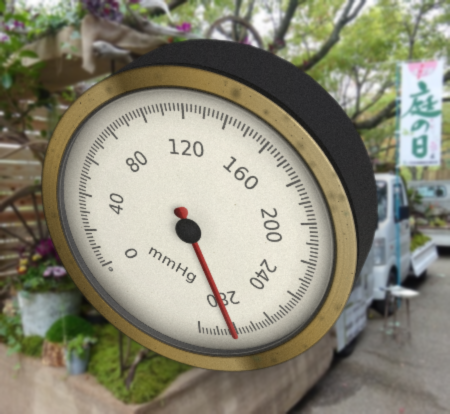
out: 280 mmHg
